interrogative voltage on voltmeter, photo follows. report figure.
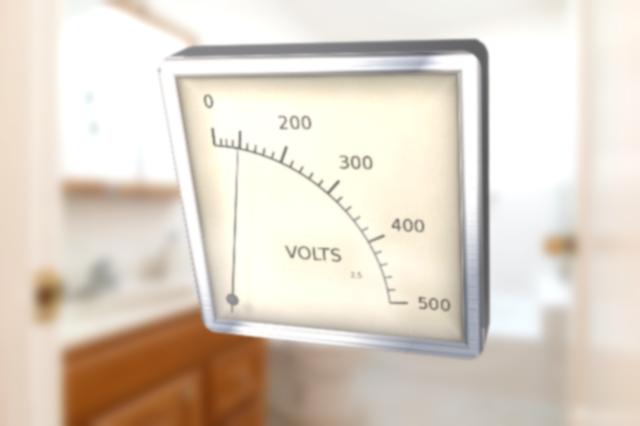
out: 100 V
